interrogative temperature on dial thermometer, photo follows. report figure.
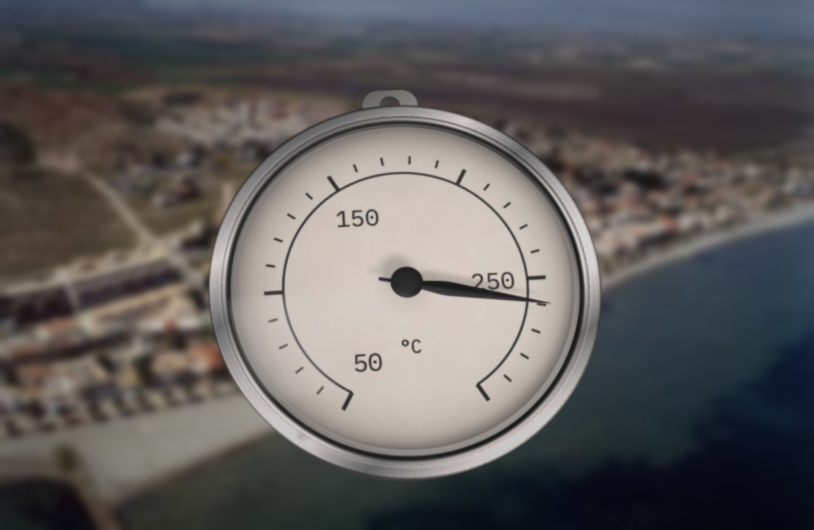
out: 260 °C
